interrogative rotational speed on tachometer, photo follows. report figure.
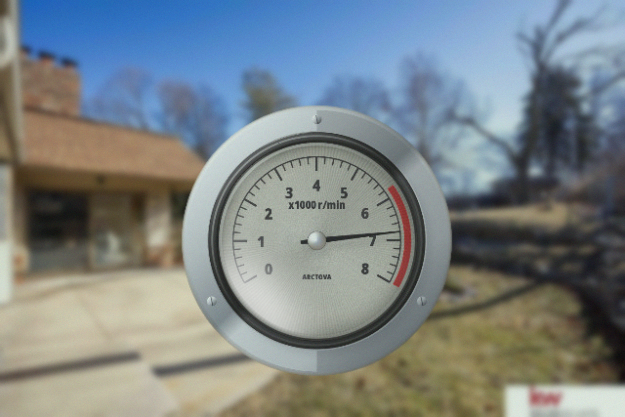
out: 6800 rpm
